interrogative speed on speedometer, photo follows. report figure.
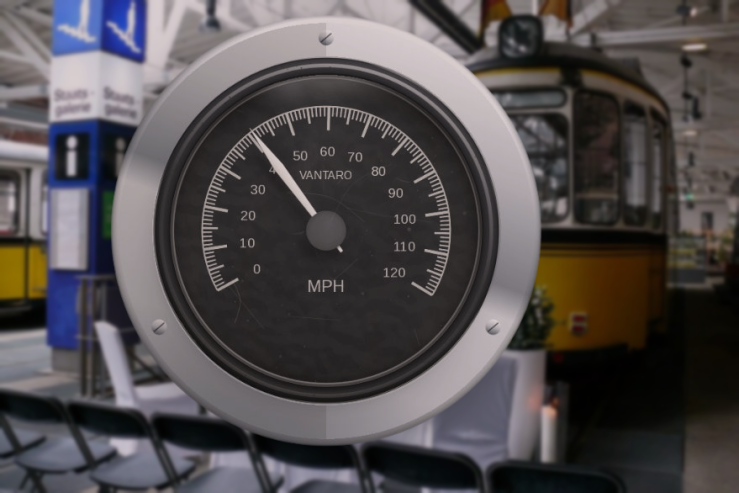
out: 41 mph
